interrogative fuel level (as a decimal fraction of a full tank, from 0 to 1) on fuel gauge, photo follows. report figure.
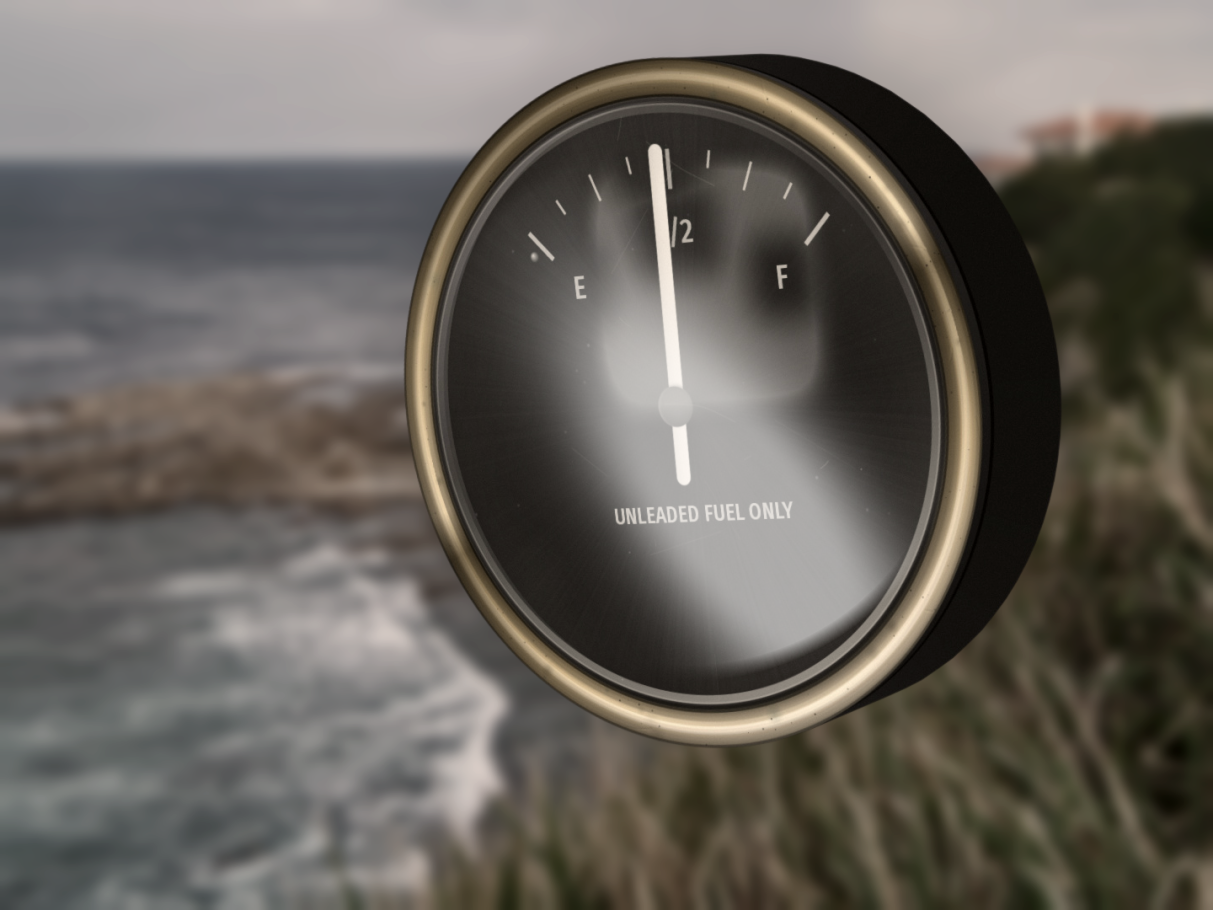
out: 0.5
